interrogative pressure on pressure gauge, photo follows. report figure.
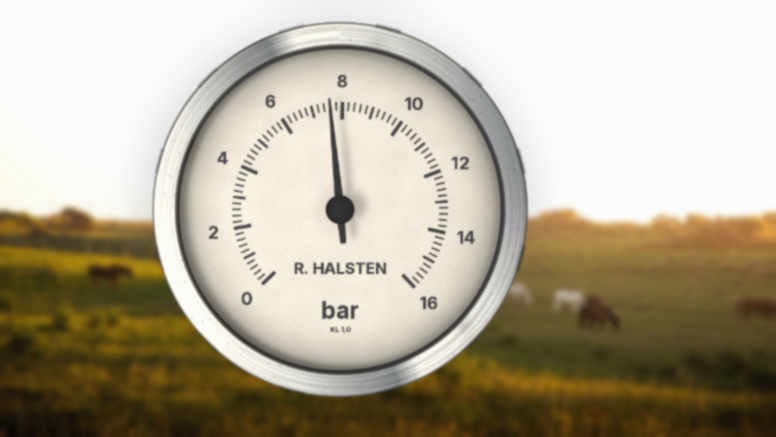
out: 7.6 bar
